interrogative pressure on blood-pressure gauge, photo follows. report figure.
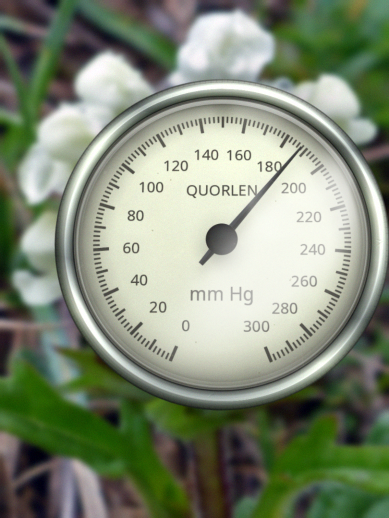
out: 188 mmHg
